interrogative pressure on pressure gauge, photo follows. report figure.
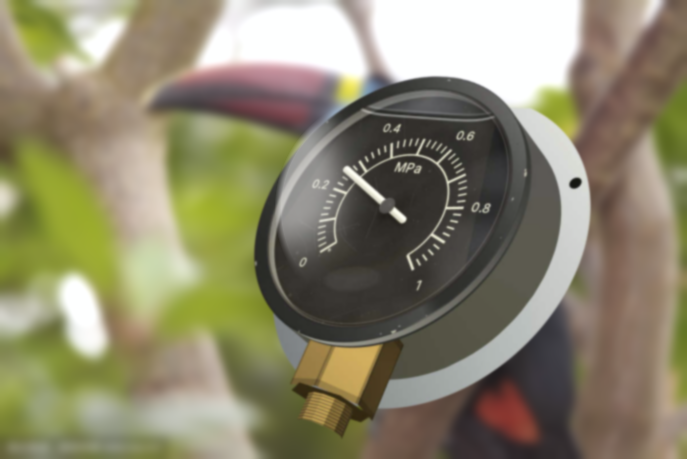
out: 0.26 MPa
